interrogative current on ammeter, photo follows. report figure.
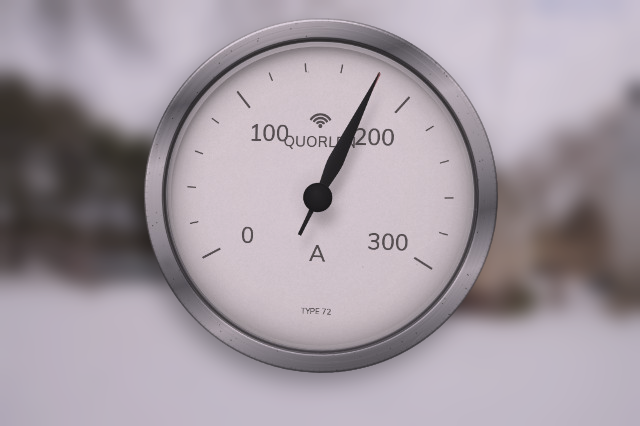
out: 180 A
